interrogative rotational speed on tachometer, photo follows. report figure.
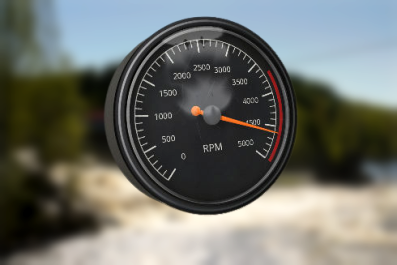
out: 4600 rpm
